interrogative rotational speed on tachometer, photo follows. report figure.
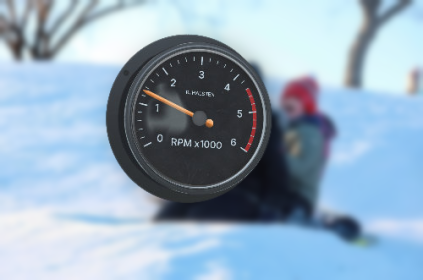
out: 1300 rpm
